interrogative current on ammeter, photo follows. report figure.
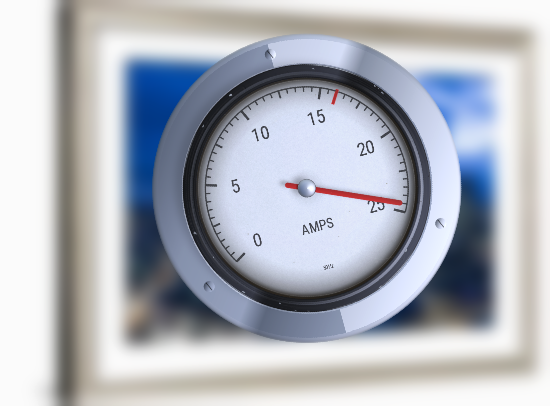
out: 24.5 A
